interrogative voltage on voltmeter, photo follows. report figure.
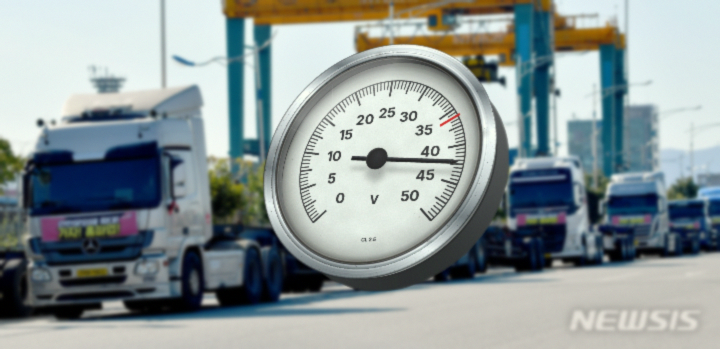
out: 42.5 V
